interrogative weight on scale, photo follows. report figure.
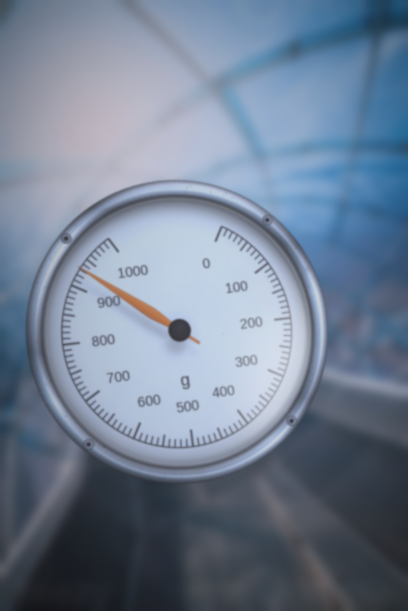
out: 930 g
